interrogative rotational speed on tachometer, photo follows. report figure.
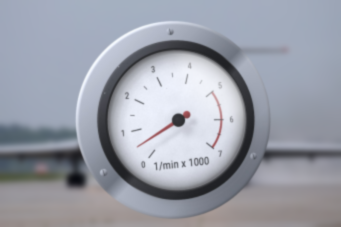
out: 500 rpm
